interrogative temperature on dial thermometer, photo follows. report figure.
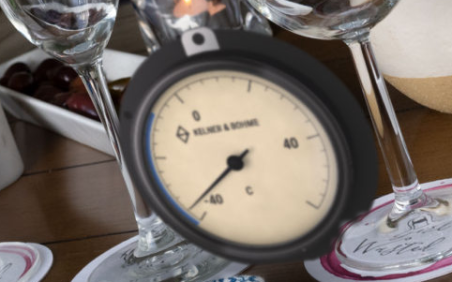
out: -36 °C
